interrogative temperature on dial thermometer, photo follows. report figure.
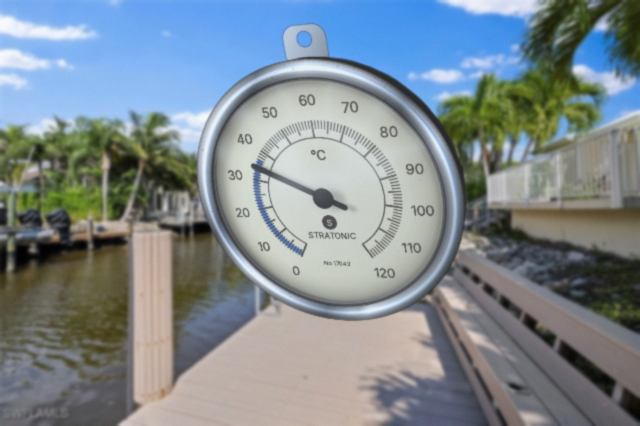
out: 35 °C
